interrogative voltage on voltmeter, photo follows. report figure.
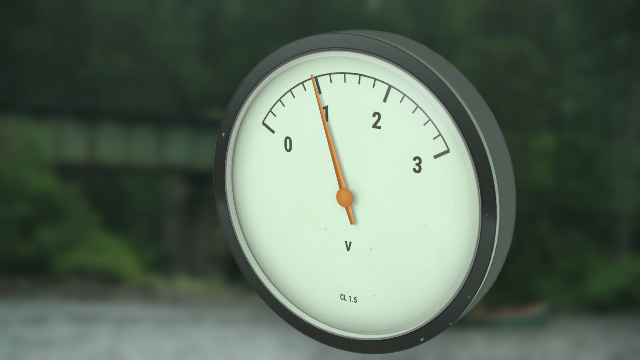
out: 1 V
